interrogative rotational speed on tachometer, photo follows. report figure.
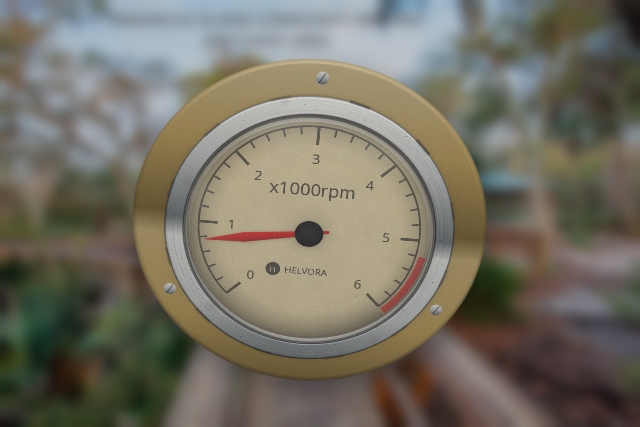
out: 800 rpm
